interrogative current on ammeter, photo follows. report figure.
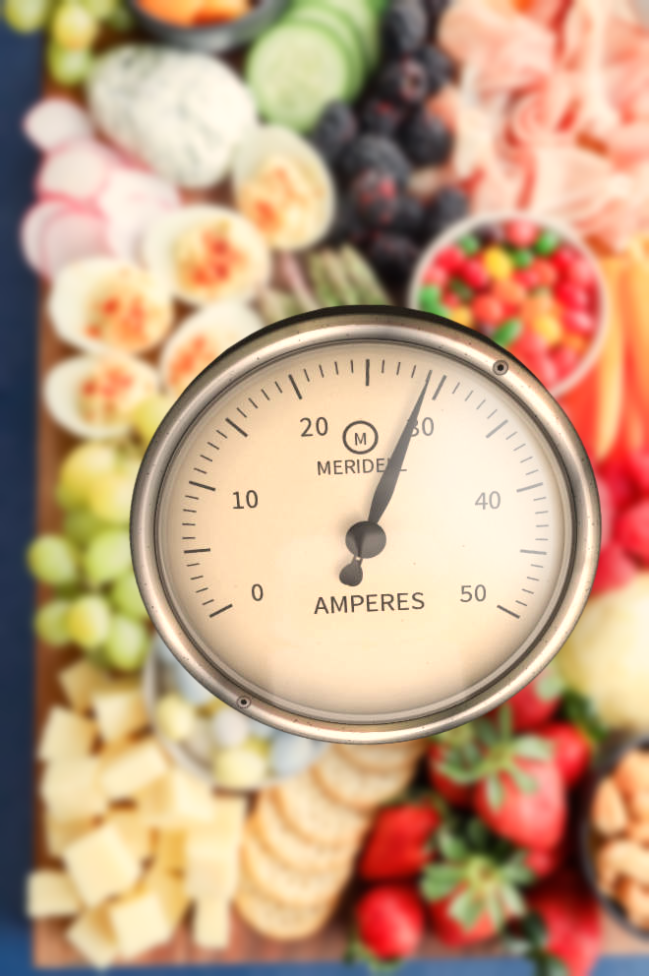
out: 29 A
